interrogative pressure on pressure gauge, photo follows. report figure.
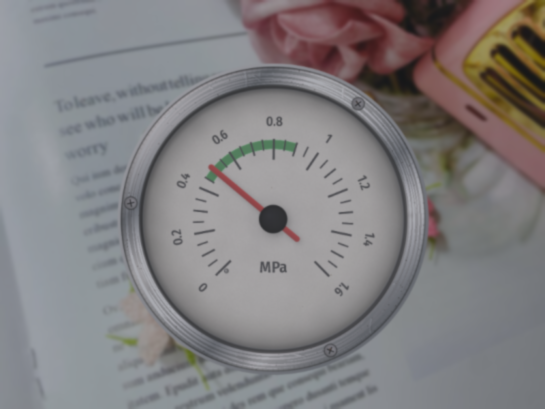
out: 0.5 MPa
